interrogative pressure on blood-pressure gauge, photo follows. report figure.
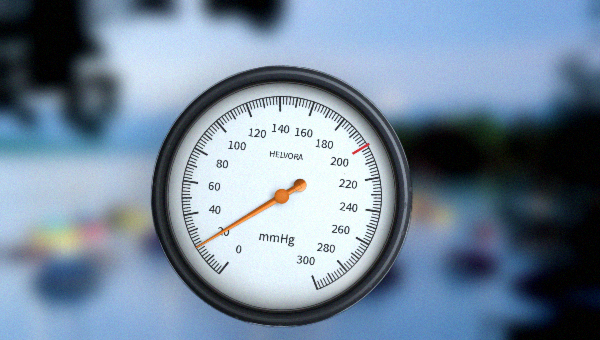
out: 20 mmHg
